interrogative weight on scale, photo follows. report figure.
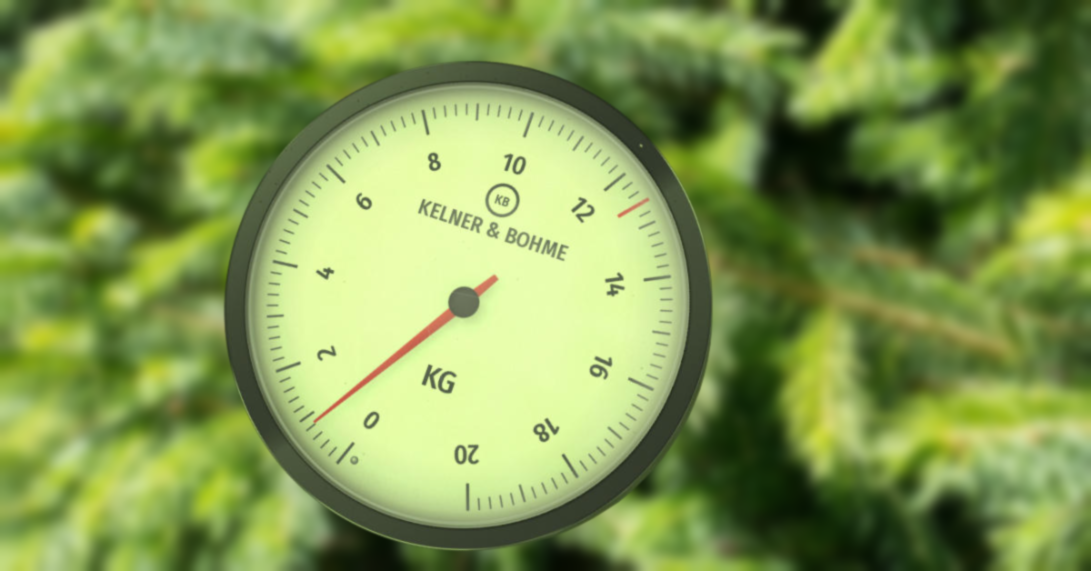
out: 0.8 kg
